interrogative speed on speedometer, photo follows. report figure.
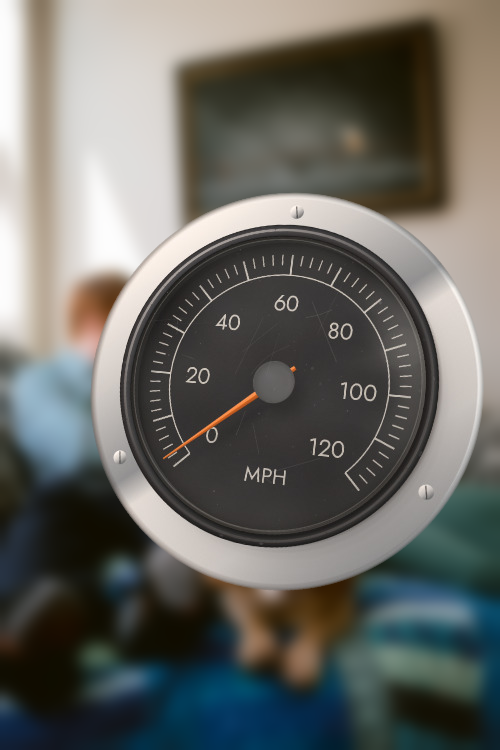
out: 2 mph
